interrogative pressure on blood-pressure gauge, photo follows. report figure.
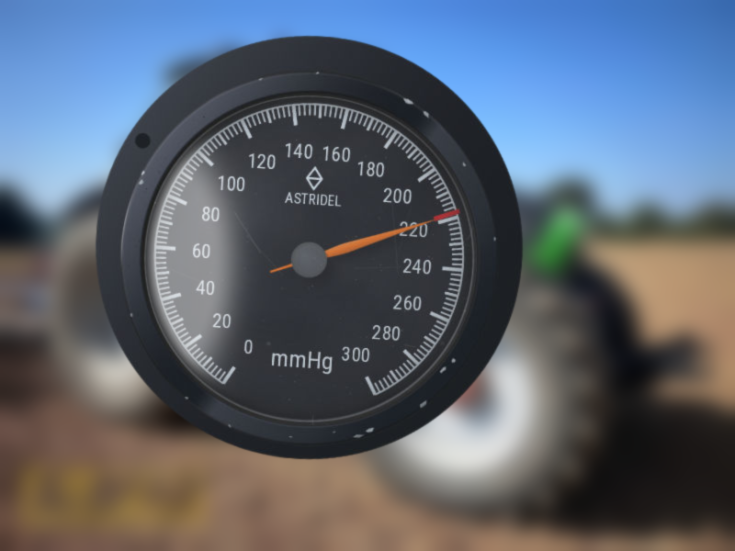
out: 218 mmHg
